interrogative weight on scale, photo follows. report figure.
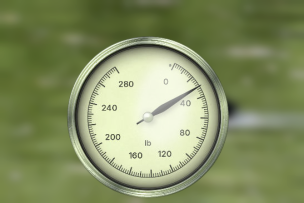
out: 30 lb
